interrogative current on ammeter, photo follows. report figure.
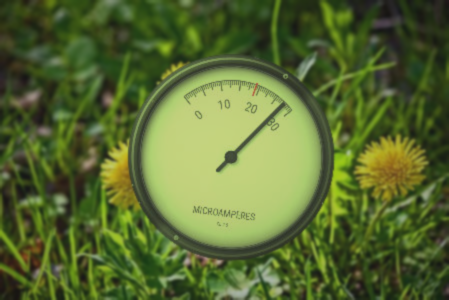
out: 27.5 µA
